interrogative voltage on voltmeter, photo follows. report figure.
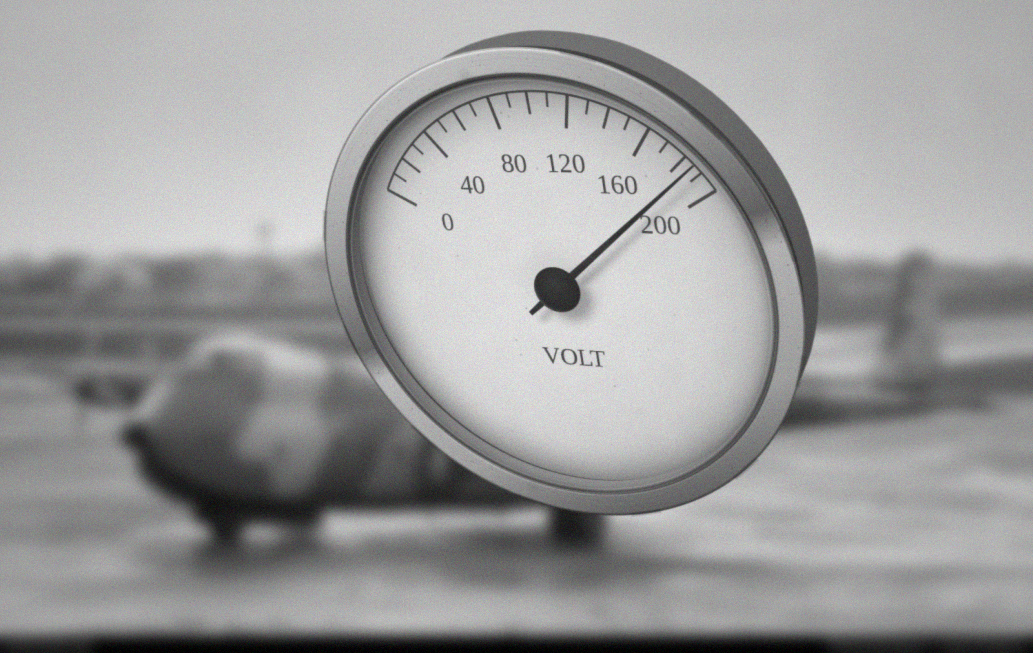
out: 185 V
